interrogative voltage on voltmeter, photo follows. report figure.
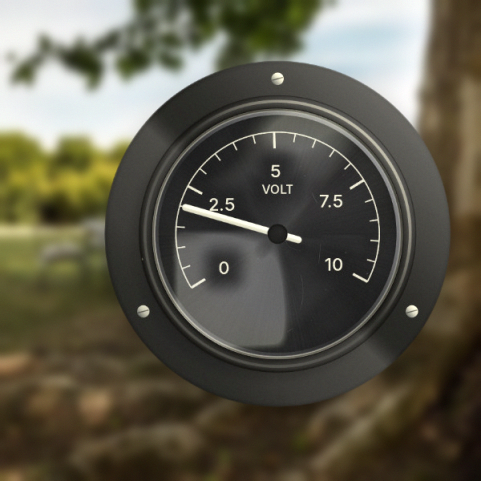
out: 2 V
